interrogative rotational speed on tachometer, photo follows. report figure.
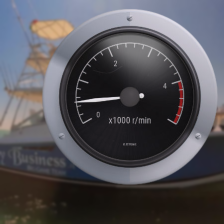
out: 500 rpm
